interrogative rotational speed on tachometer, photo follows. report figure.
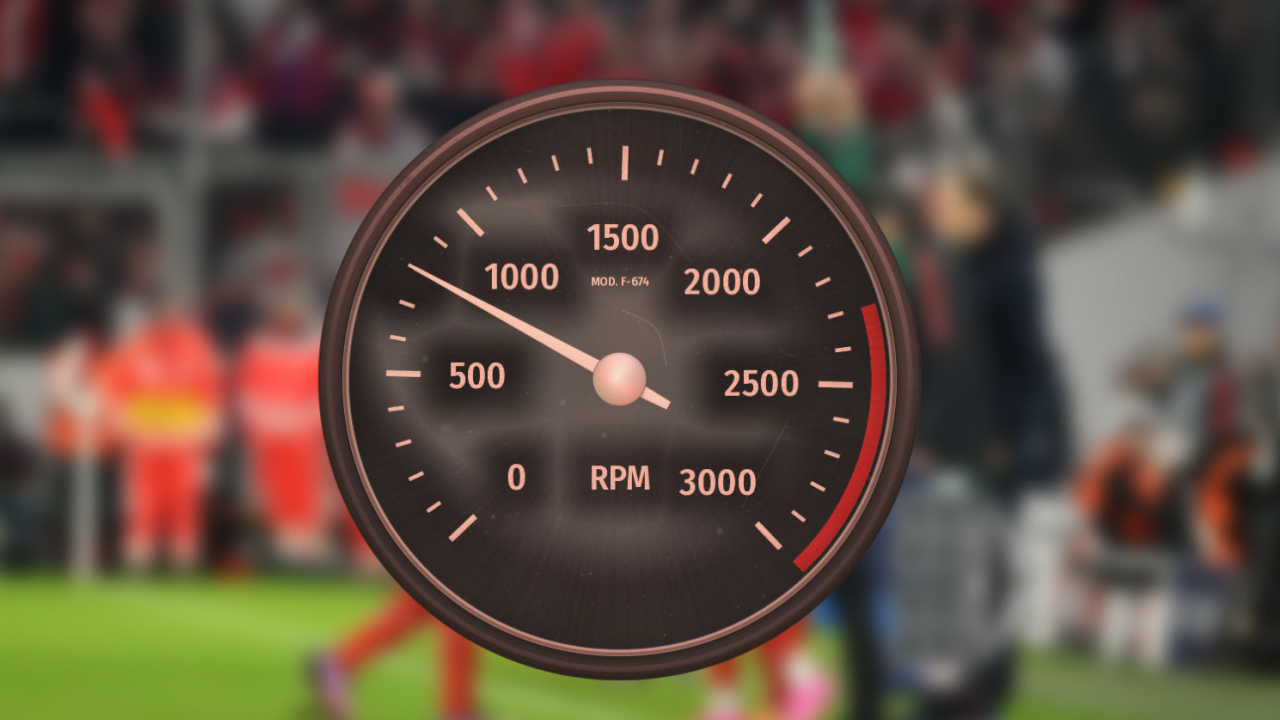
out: 800 rpm
